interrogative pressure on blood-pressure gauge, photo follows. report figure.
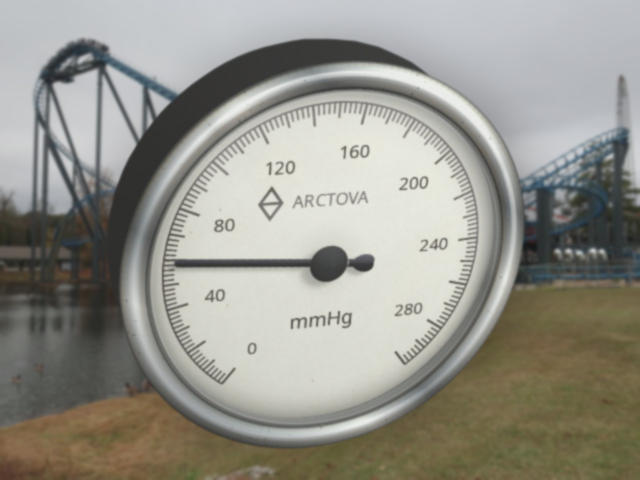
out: 60 mmHg
